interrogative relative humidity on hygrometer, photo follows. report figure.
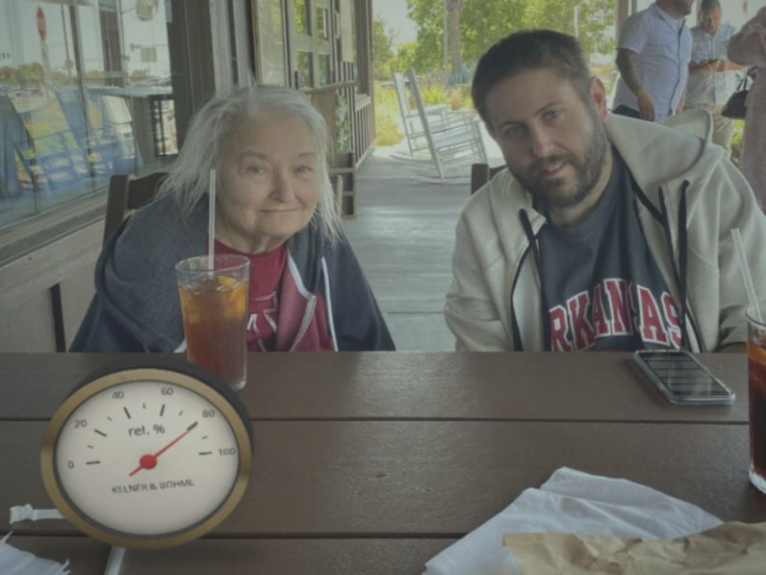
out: 80 %
